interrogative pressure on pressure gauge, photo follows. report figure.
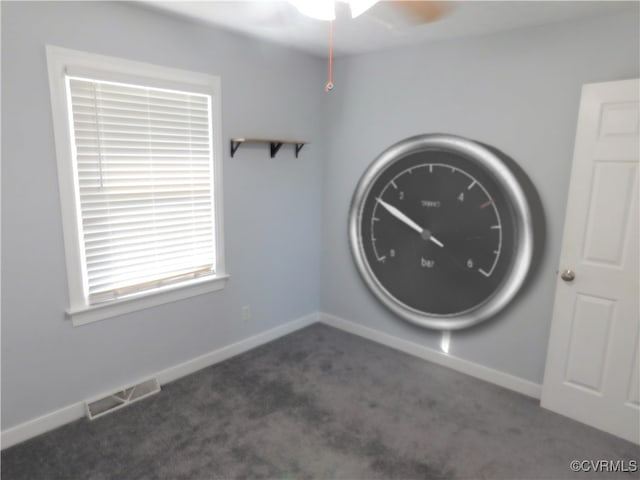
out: 1.5 bar
